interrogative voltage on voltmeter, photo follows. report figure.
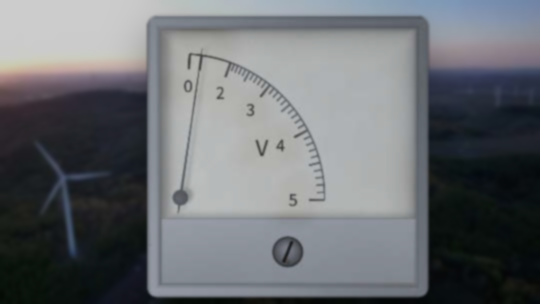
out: 1 V
